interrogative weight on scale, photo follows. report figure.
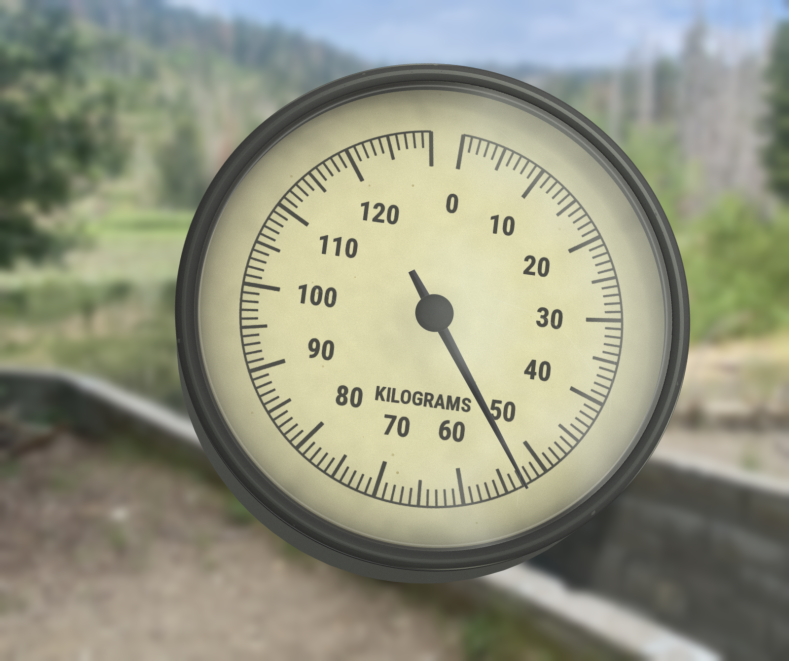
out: 53 kg
